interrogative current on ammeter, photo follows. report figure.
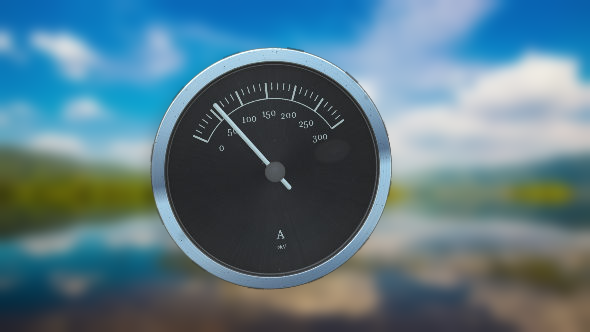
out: 60 A
